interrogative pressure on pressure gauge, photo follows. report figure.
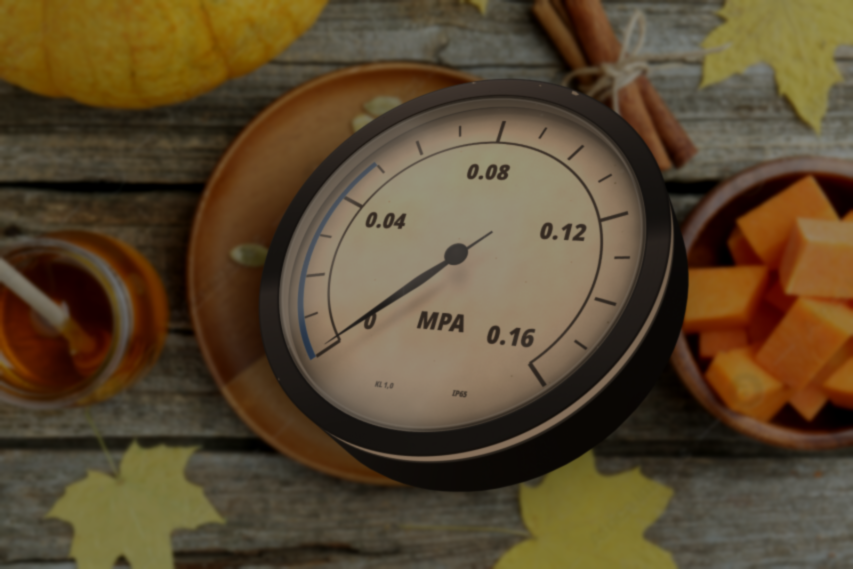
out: 0 MPa
